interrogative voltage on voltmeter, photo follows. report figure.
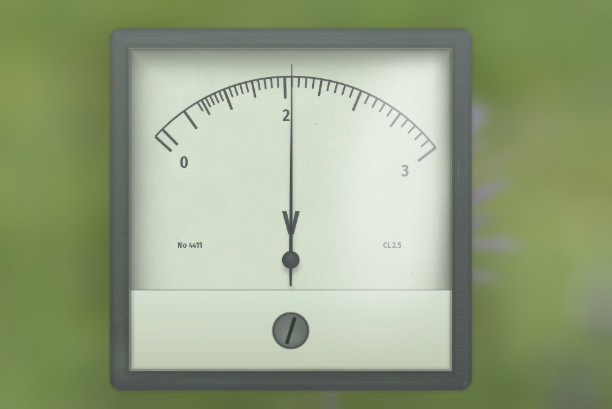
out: 2.05 V
